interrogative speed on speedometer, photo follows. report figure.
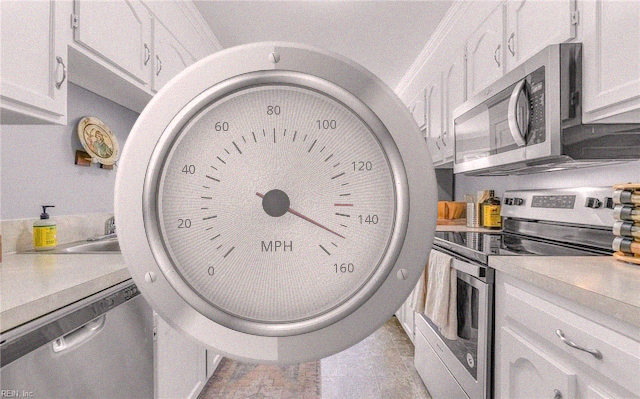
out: 150 mph
